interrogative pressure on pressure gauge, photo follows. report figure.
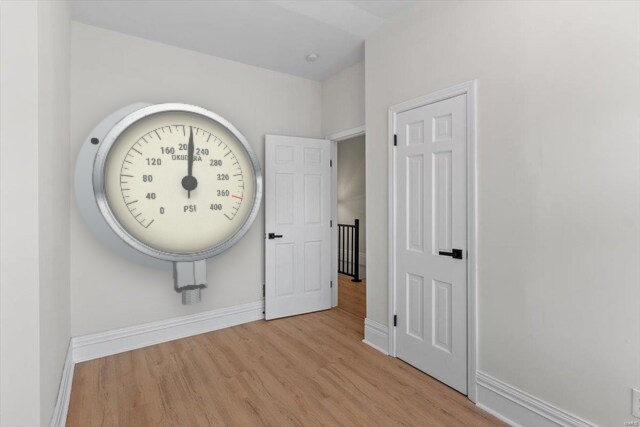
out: 210 psi
